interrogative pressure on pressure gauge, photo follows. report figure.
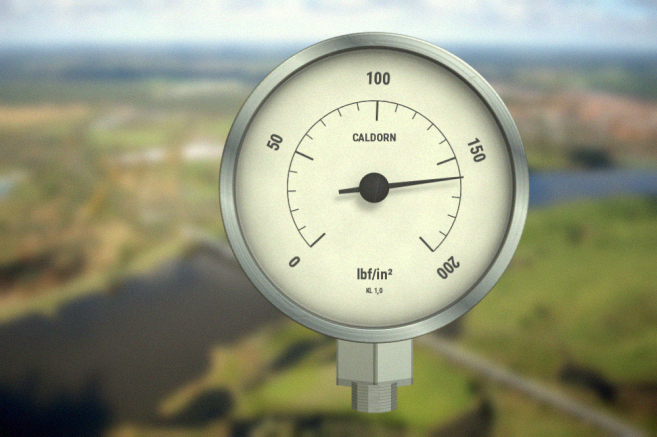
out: 160 psi
